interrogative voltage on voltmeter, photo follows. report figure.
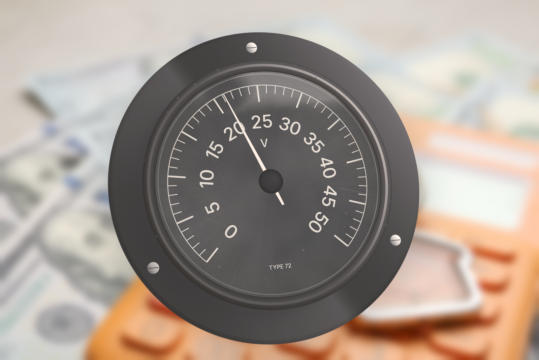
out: 21 V
